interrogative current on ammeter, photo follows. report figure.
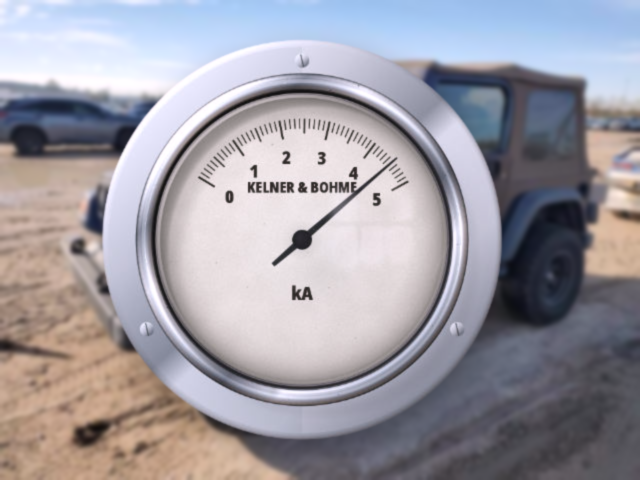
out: 4.5 kA
